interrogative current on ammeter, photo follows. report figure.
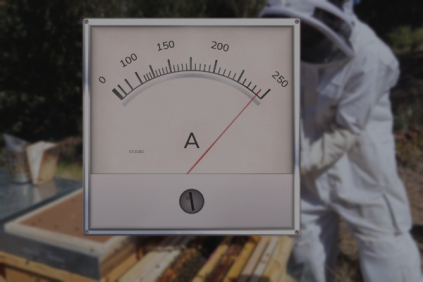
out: 245 A
